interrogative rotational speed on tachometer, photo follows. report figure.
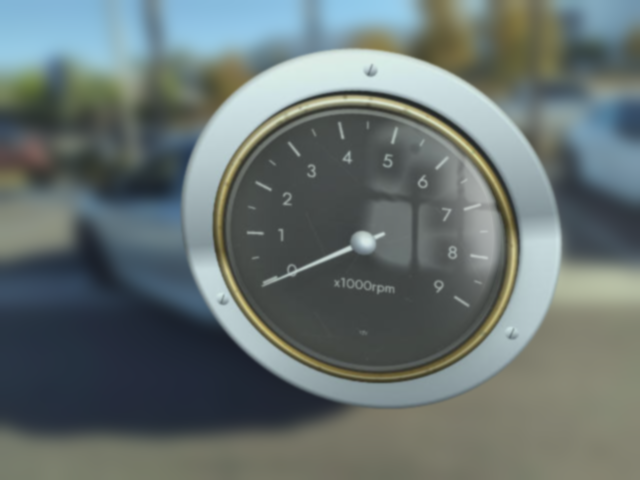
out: 0 rpm
